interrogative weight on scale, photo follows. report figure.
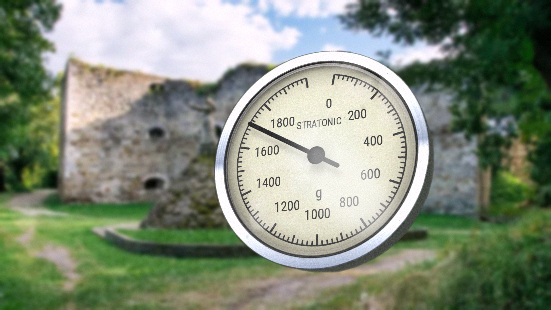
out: 1700 g
